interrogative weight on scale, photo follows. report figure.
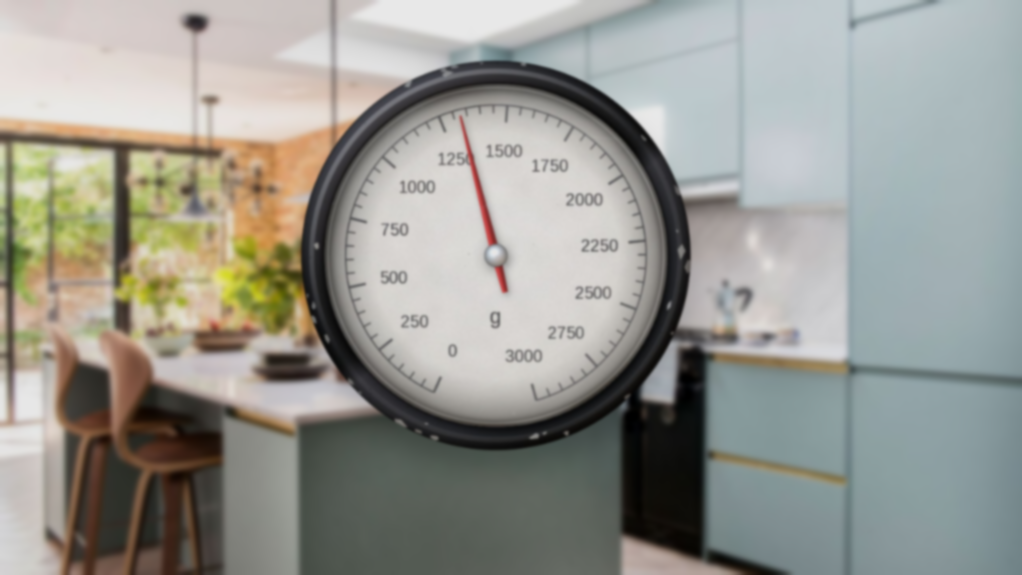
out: 1325 g
